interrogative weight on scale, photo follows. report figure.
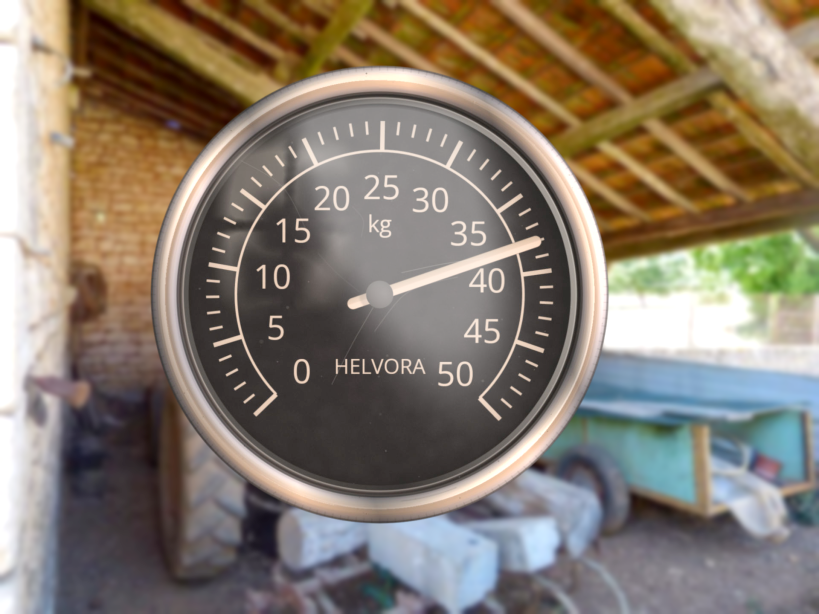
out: 38 kg
